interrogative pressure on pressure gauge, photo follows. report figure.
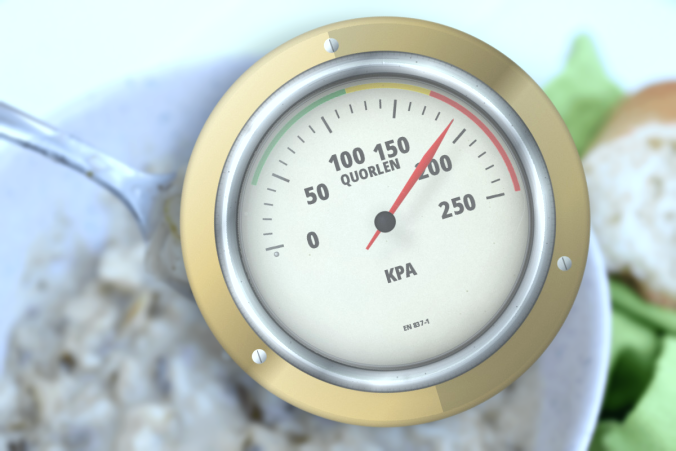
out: 190 kPa
